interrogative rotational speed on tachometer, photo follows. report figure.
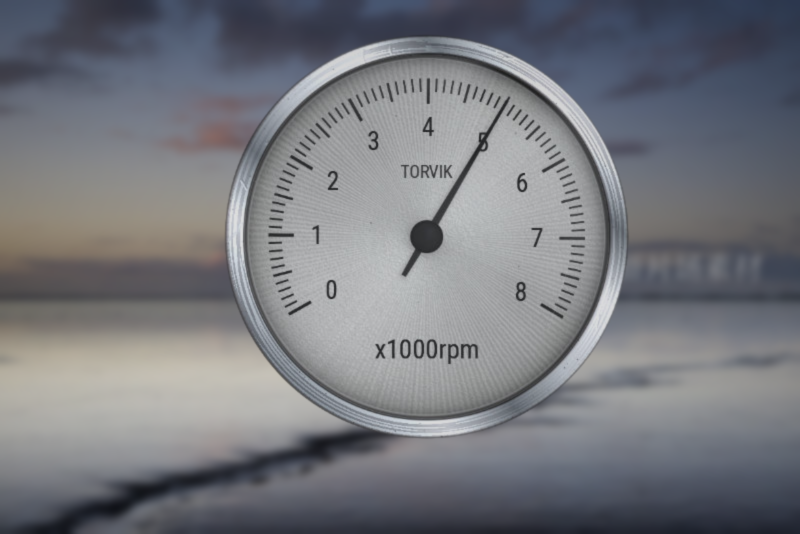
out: 5000 rpm
